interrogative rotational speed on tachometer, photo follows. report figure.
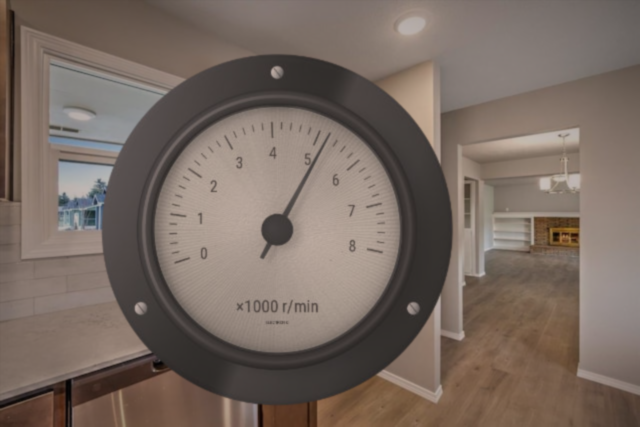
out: 5200 rpm
